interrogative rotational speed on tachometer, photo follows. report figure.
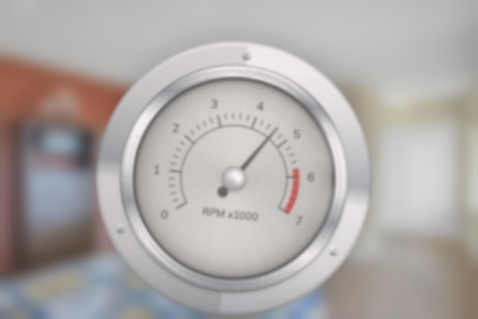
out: 4600 rpm
